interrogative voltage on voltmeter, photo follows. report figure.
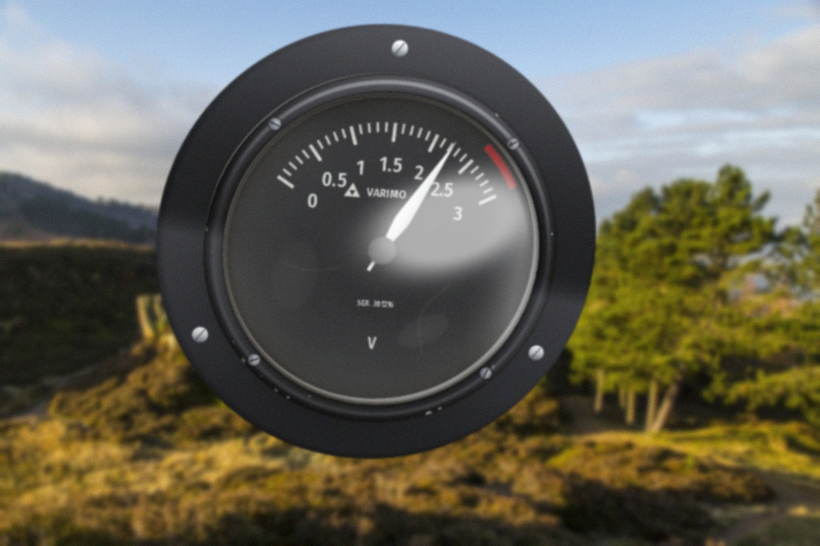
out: 2.2 V
